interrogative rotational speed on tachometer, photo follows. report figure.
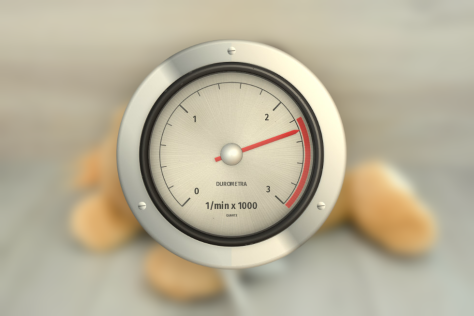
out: 2300 rpm
